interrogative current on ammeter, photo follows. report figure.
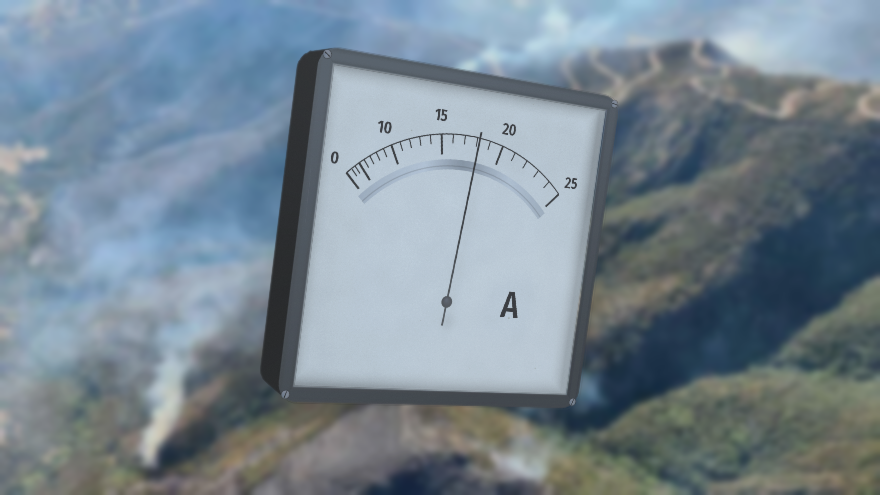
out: 18 A
